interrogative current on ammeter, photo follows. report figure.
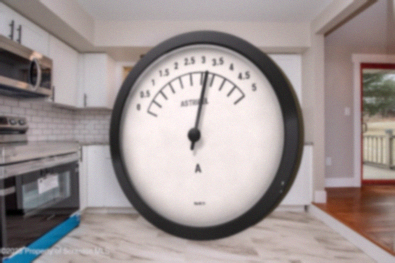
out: 3.25 A
